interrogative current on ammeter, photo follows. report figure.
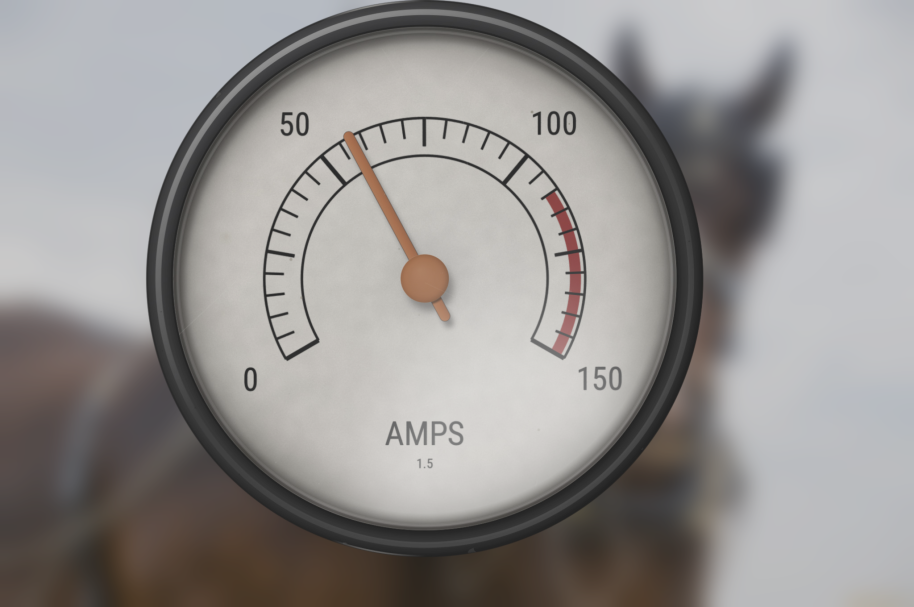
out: 57.5 A
